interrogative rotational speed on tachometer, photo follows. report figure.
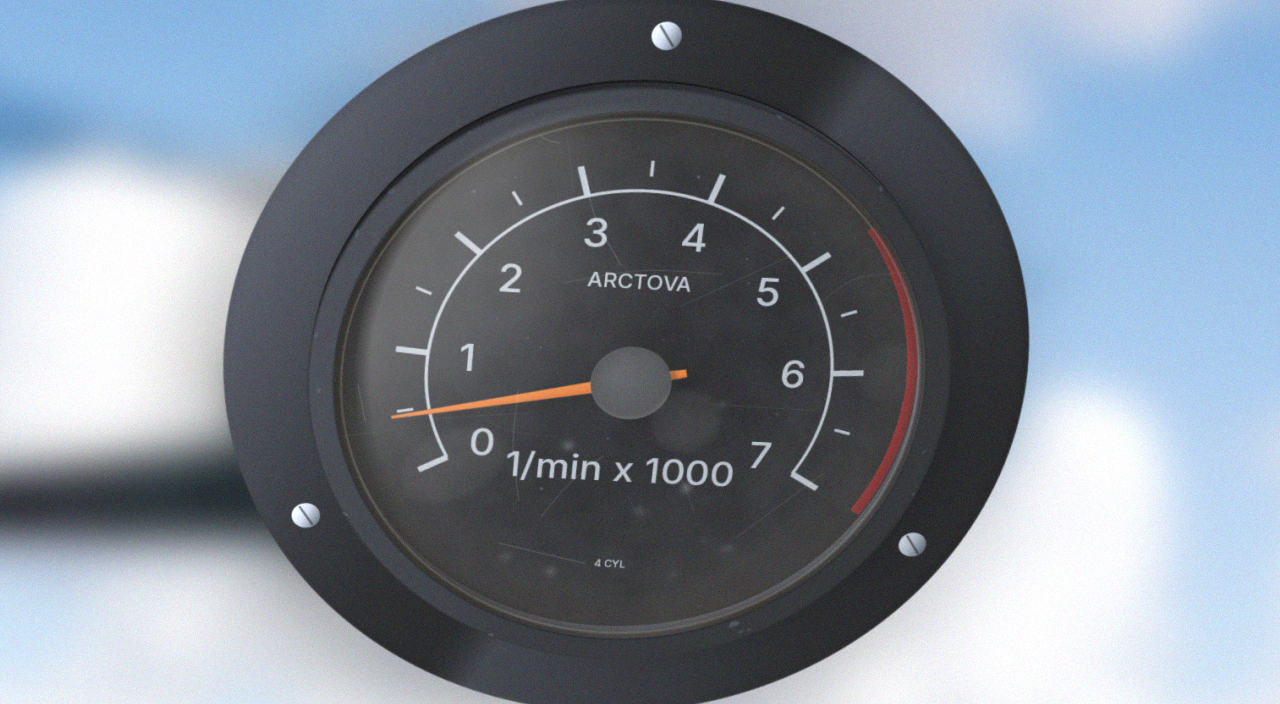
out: 500 rpm
